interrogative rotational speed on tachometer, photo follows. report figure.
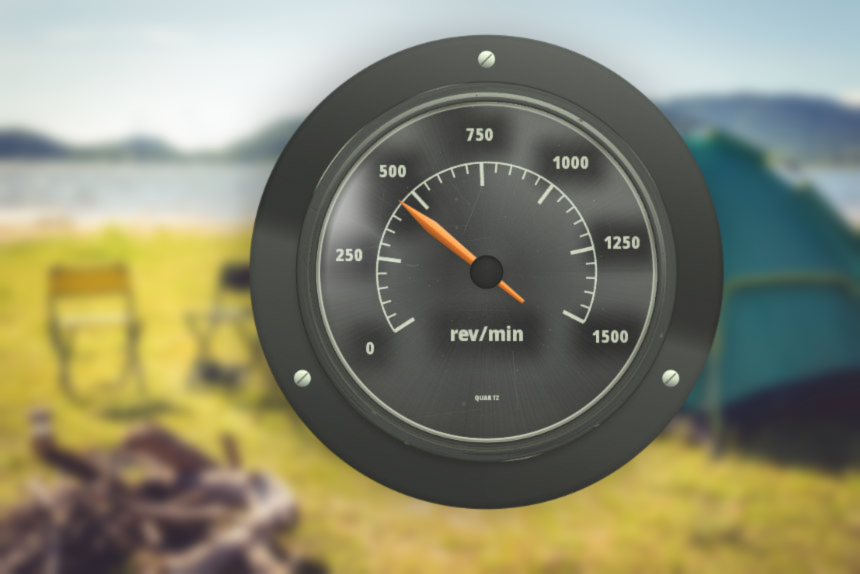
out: 450 rpm
